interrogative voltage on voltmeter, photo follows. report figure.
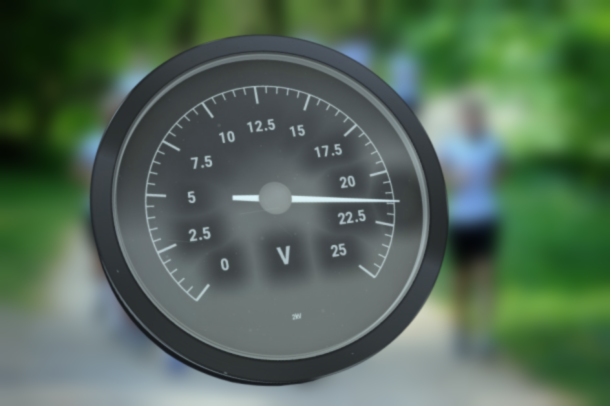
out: 21.5 V
